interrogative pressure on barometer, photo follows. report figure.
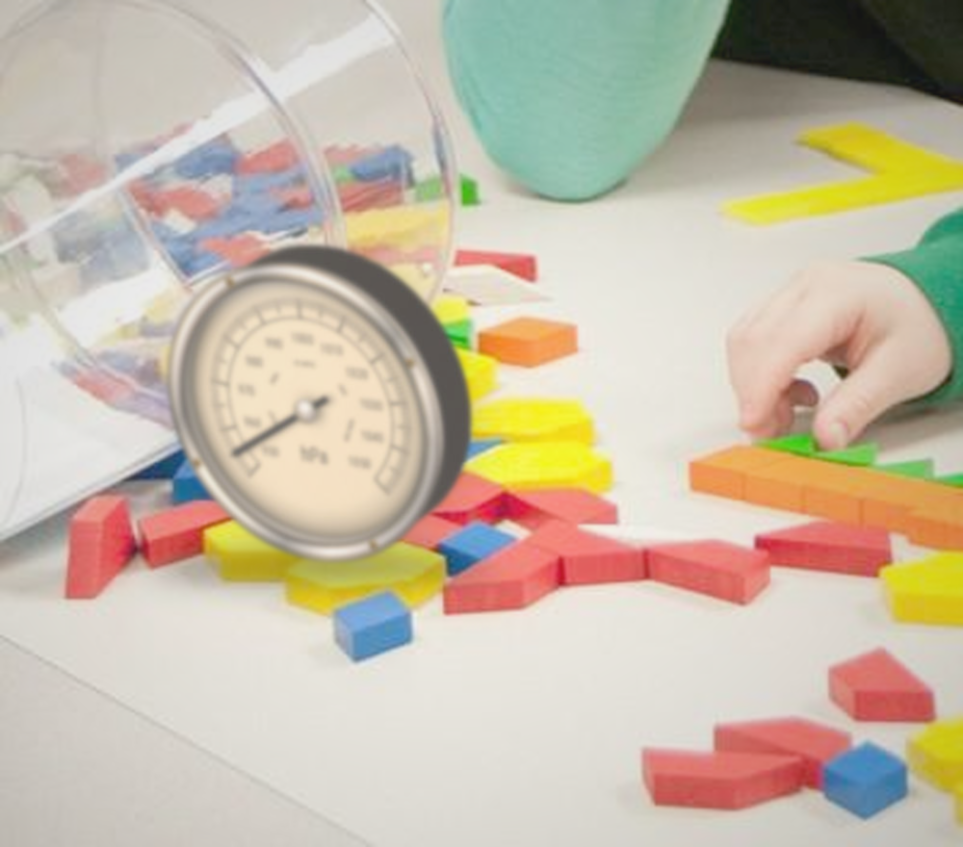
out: 955 hPa
